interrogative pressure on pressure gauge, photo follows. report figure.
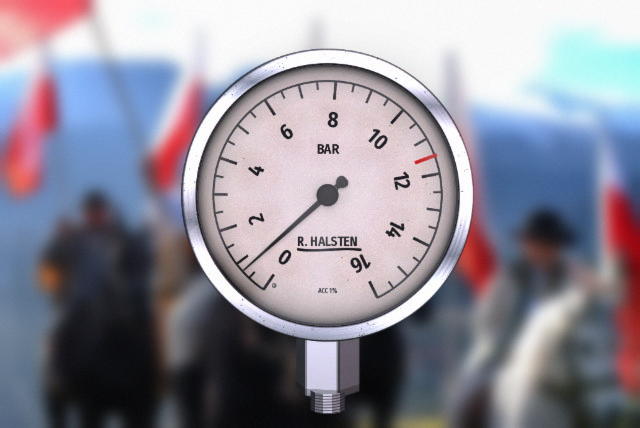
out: 0.75 bar
